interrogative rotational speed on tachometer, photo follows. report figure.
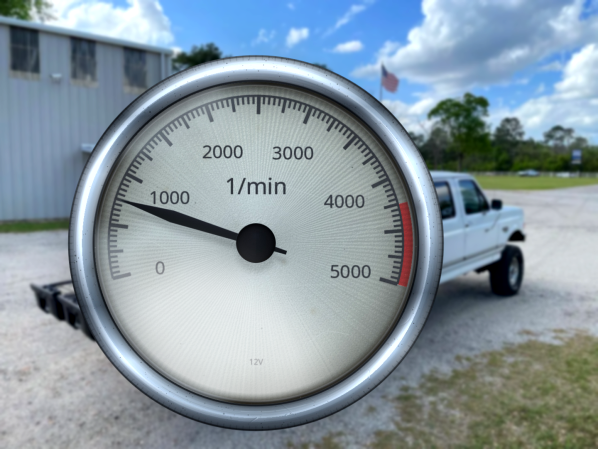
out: 750 rpm
